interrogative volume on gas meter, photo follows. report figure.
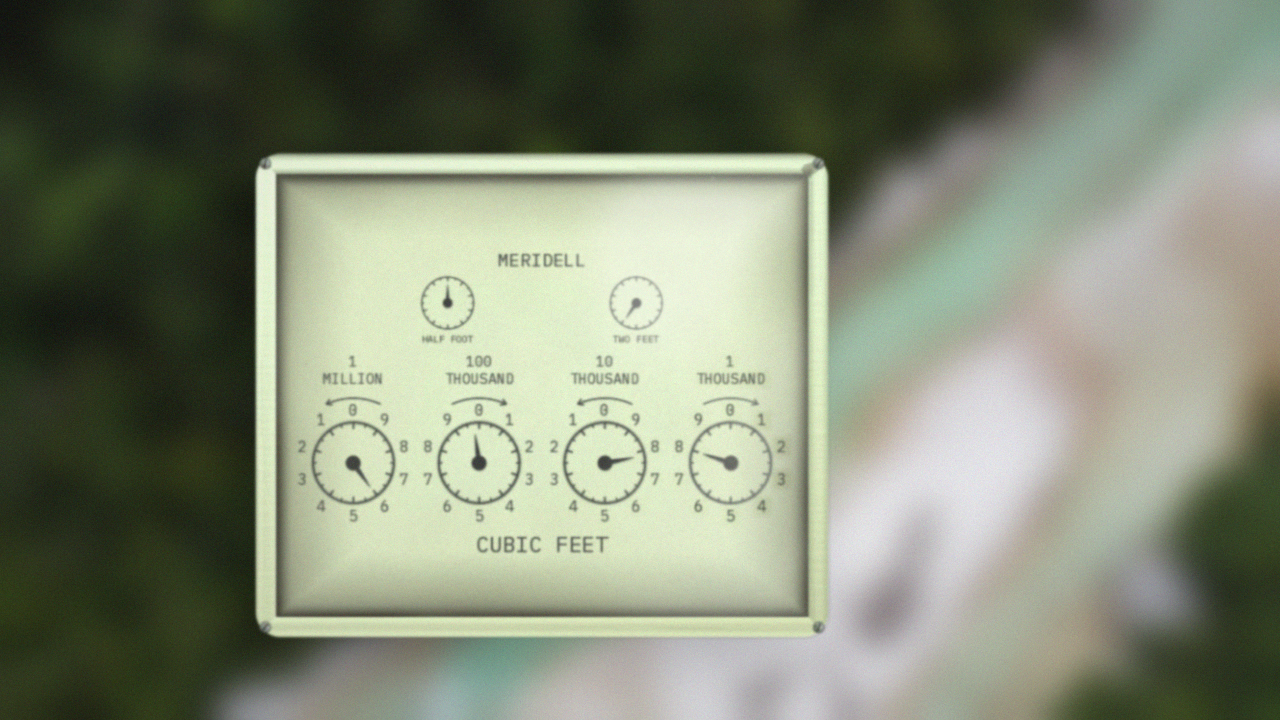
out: 597800 ft³
